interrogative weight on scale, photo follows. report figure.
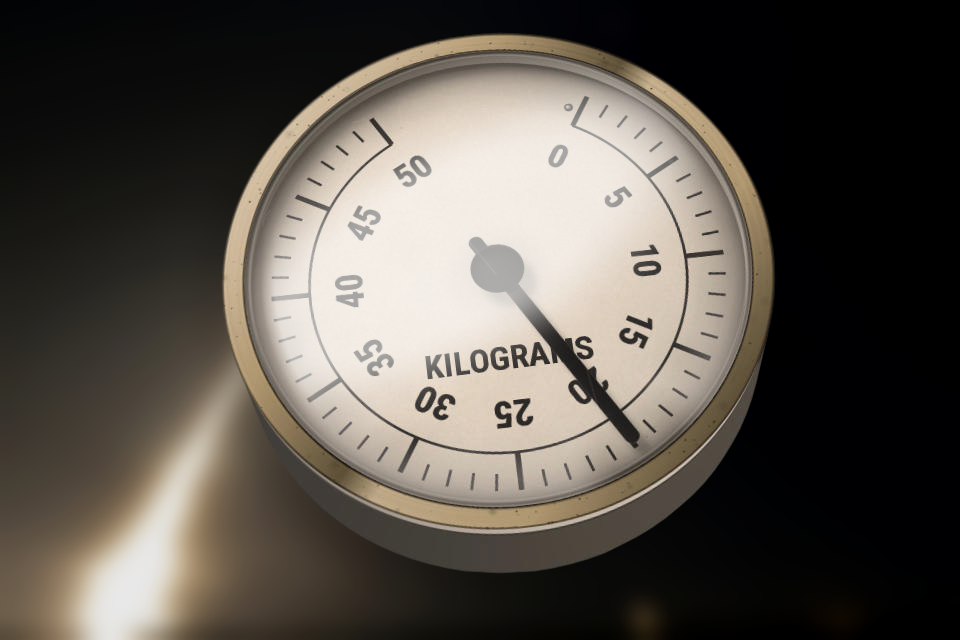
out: 20 kg
